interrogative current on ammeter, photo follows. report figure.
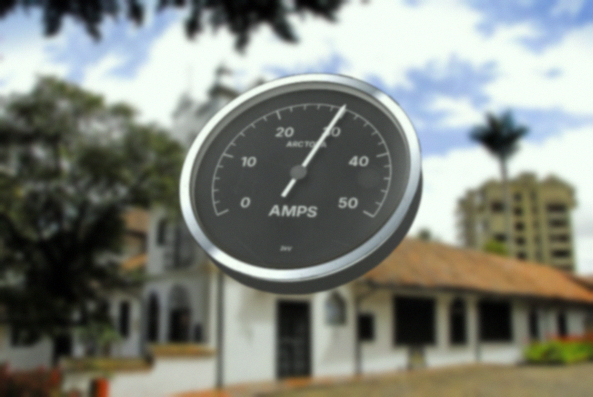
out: 30 A
